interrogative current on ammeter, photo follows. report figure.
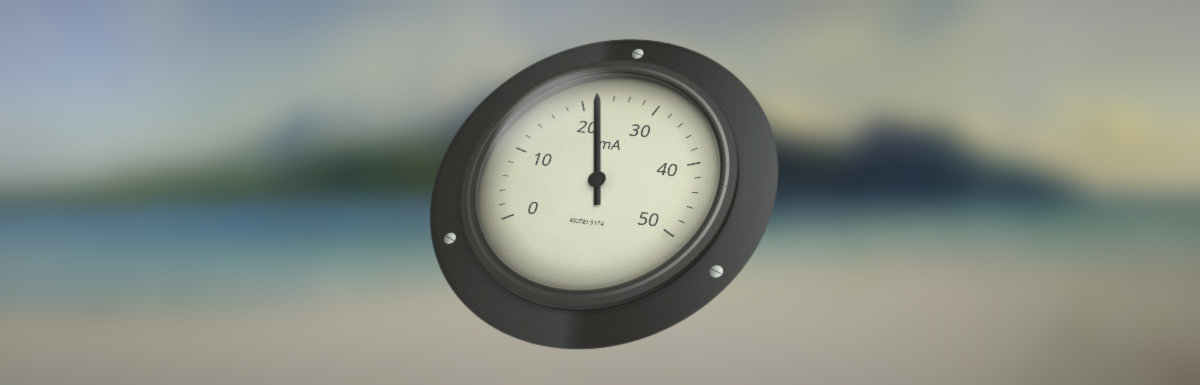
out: 22 mA
